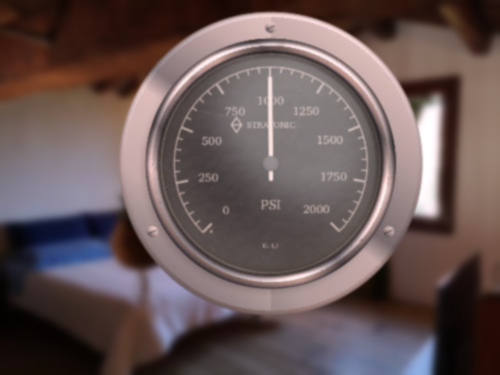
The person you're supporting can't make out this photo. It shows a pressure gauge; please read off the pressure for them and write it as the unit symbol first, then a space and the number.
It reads psi 1000
